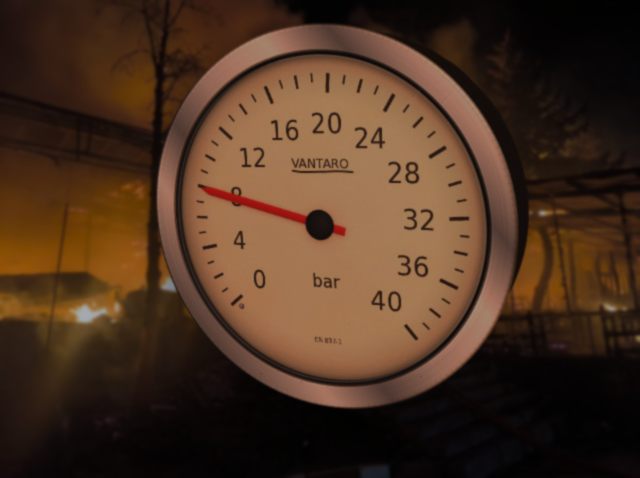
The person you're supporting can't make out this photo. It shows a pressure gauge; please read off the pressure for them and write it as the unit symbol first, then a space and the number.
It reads bar 8
